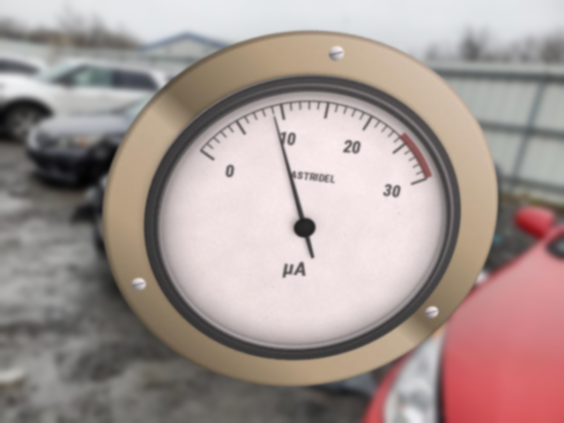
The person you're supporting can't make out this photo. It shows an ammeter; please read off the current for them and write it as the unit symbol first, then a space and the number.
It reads µA 9
